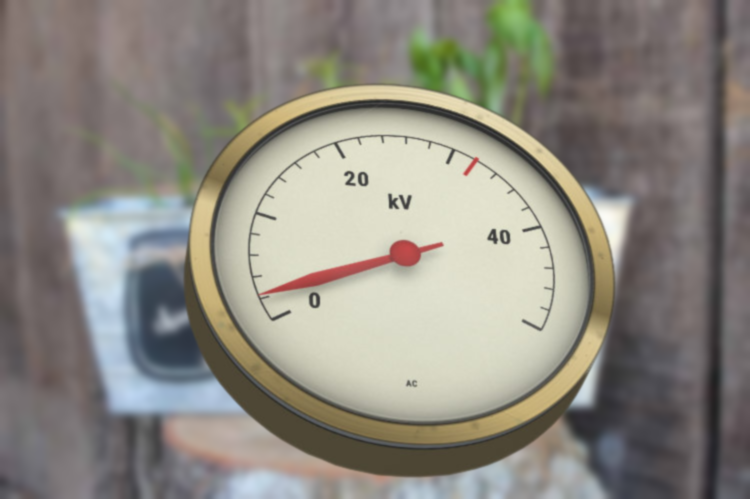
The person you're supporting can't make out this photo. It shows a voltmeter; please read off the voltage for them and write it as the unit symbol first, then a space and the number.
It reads kV 2
